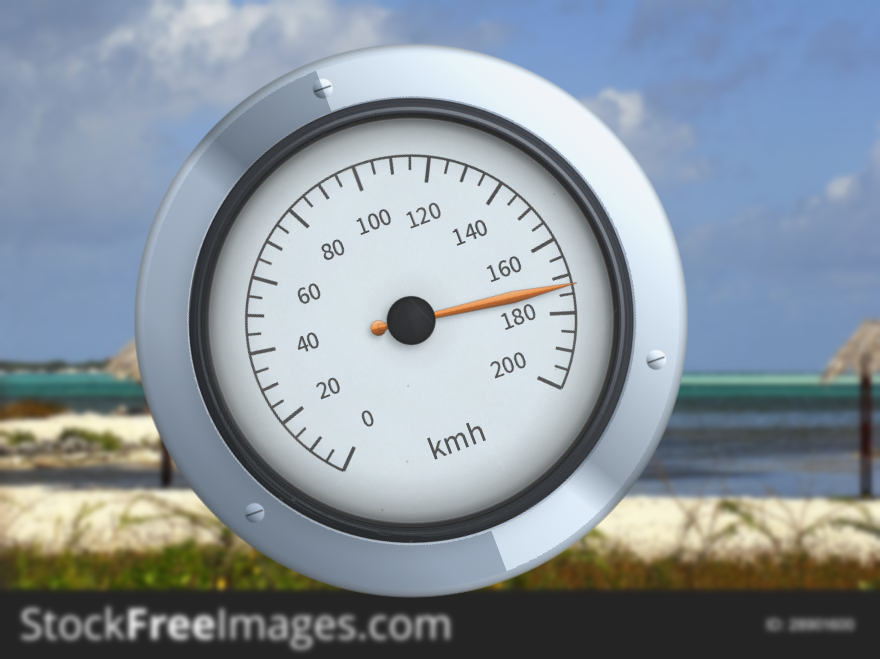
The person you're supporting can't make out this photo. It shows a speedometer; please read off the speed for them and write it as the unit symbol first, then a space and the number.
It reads km/h 172.5
